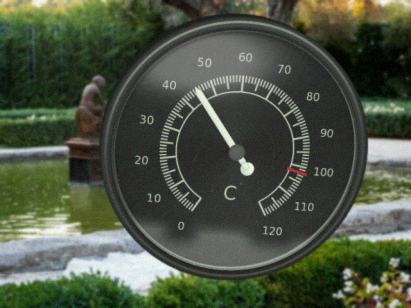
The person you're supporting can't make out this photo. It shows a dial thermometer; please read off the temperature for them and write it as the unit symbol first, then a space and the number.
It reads °C 45
